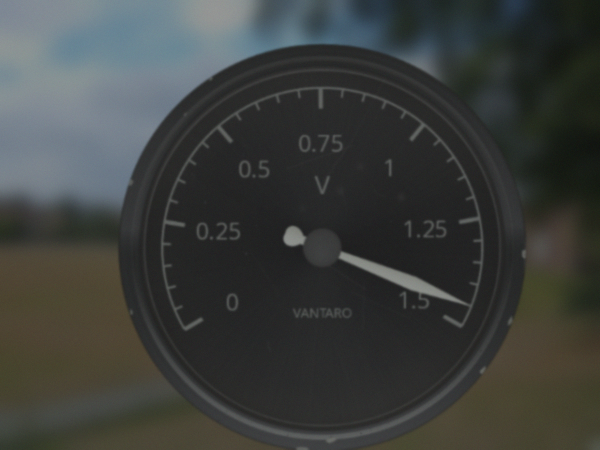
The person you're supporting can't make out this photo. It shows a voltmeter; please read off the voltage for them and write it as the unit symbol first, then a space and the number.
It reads V 1.45
